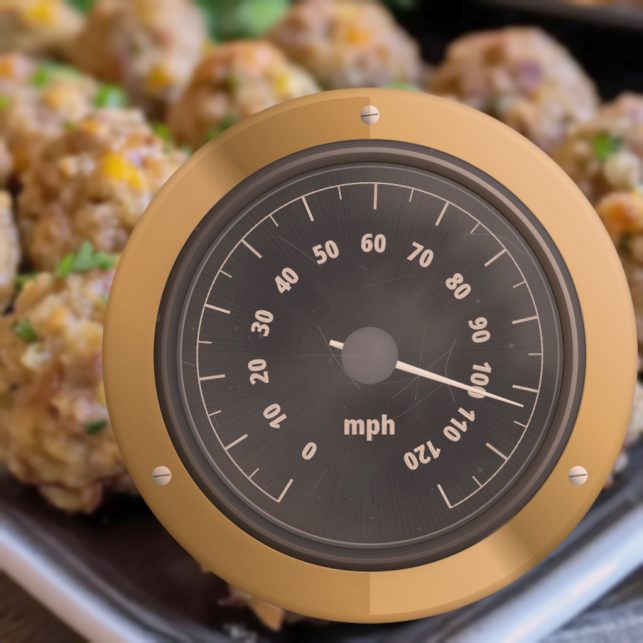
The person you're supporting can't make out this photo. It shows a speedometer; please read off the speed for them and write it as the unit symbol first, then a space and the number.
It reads mph 102.5
